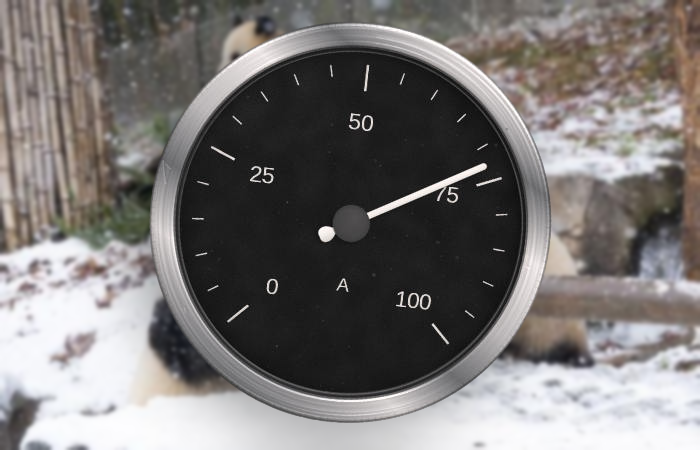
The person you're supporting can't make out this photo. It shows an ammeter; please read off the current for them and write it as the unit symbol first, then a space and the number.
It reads A 72.5
